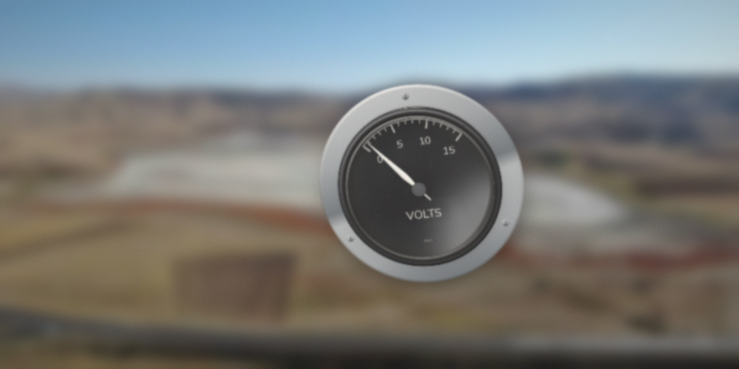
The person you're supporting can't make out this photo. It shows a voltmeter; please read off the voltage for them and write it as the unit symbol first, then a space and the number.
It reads V 1
